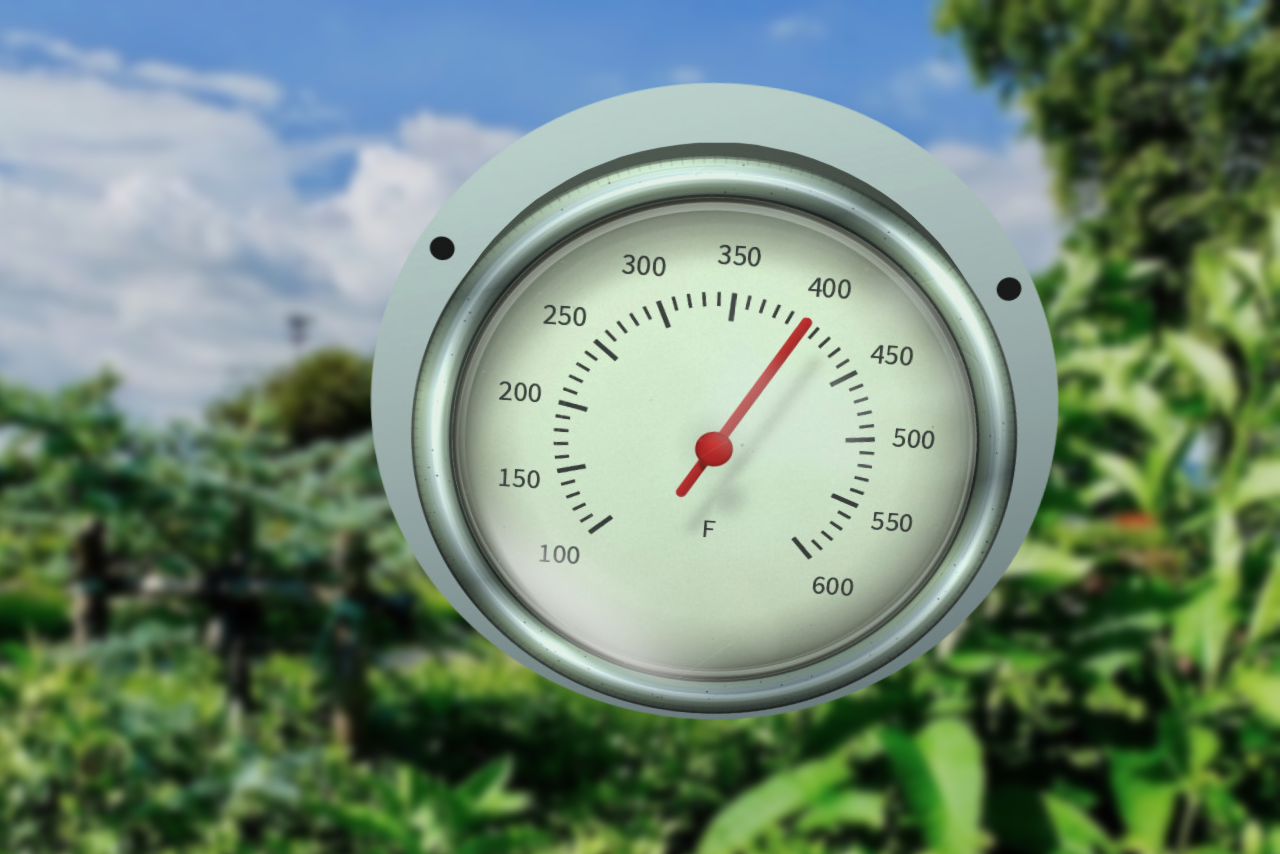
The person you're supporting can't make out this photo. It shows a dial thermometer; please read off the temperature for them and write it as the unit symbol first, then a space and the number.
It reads °F 400
